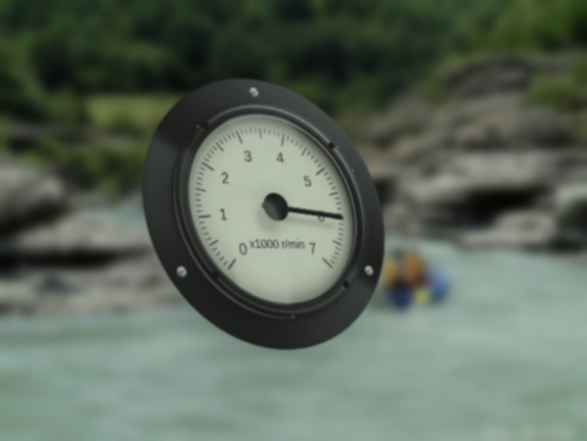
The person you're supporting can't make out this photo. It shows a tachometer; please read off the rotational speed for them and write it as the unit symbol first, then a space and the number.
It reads rpm 6000
